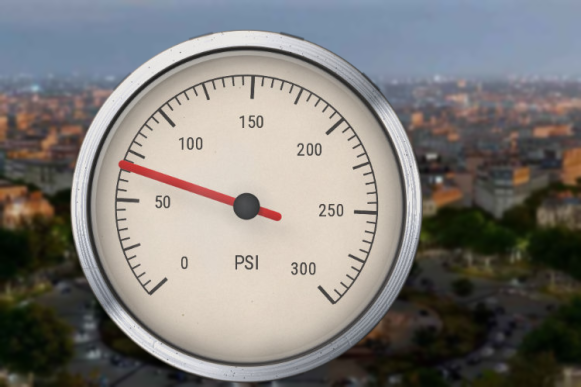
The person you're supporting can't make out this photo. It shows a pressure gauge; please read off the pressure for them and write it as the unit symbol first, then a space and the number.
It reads psi 67.5
